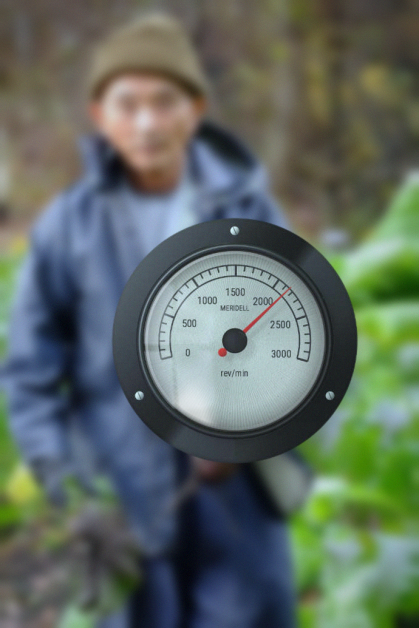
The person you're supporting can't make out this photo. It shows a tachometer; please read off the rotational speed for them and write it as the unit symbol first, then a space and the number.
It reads rpm 2150
